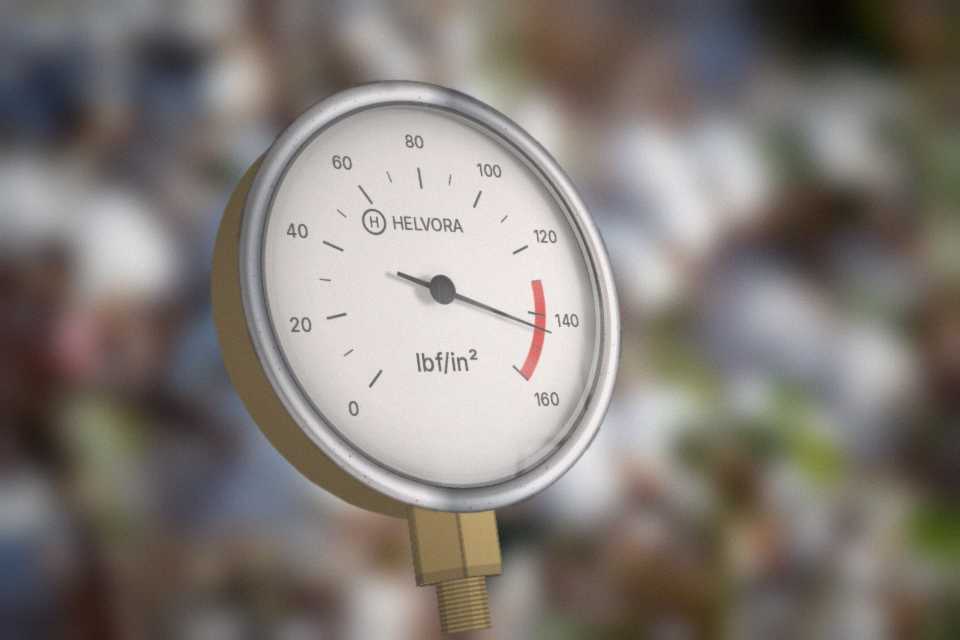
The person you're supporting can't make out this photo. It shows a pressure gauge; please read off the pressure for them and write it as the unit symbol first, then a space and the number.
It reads psi 145
